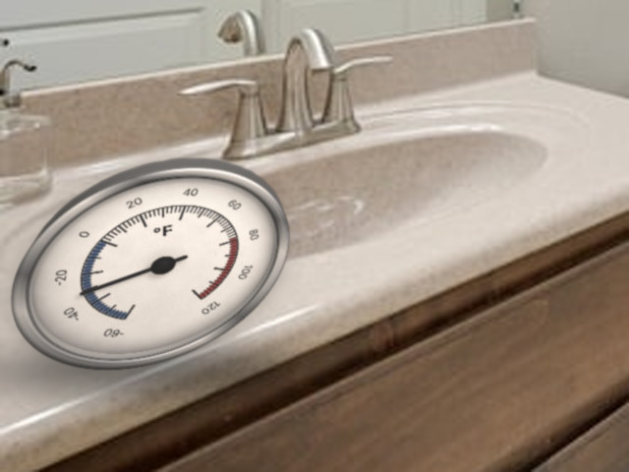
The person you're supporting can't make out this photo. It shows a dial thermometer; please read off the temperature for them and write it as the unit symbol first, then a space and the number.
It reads °F -30
